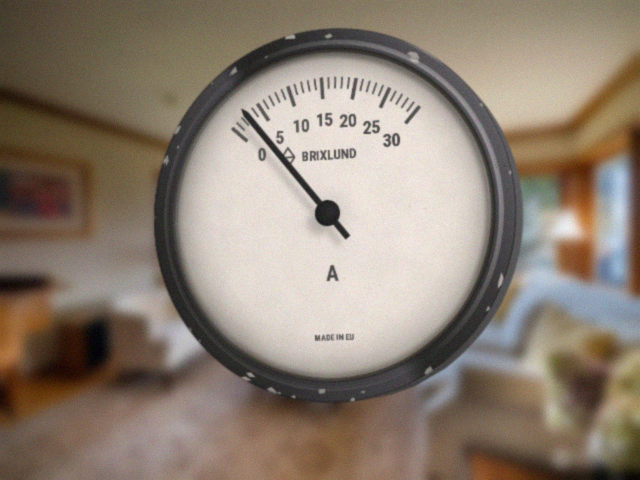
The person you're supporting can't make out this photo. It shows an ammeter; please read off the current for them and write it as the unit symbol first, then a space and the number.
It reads A 3
